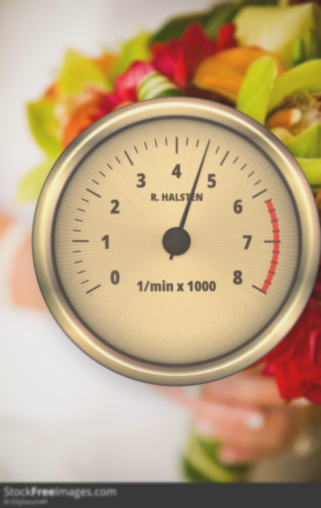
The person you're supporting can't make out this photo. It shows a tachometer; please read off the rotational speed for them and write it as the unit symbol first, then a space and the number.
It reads rpm 4600
